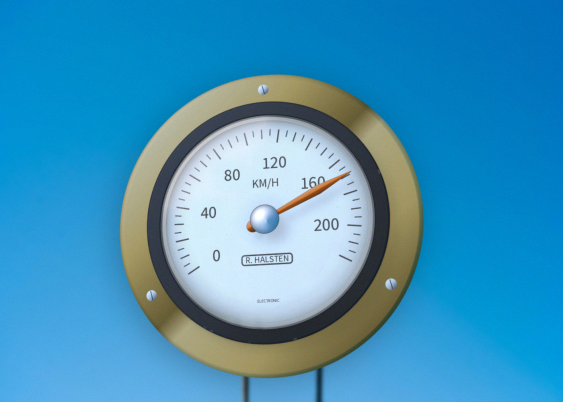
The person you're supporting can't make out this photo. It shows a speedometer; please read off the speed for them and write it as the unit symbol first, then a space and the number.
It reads km/h 170
